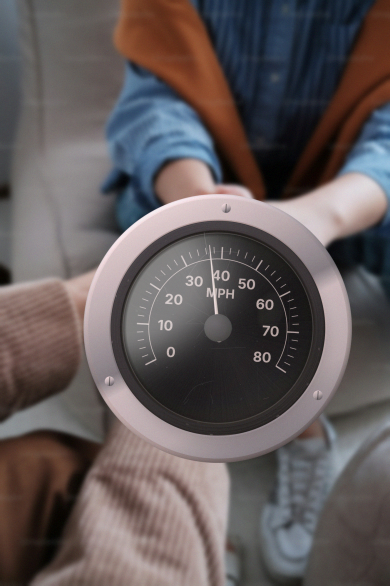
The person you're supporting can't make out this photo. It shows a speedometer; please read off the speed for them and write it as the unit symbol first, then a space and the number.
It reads mph 37
